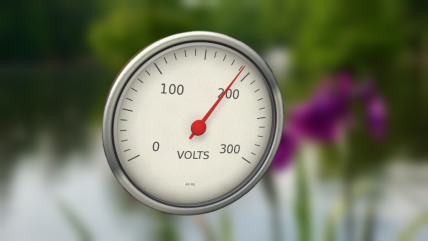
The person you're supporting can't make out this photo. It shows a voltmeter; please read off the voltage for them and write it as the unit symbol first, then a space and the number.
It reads V 190
